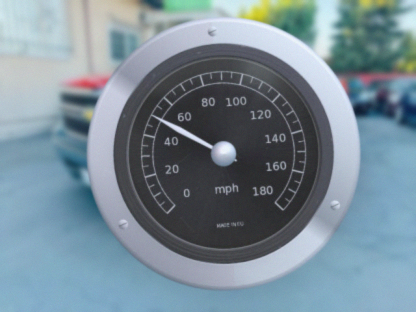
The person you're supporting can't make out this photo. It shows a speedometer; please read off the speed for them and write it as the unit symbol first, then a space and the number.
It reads mph 50
